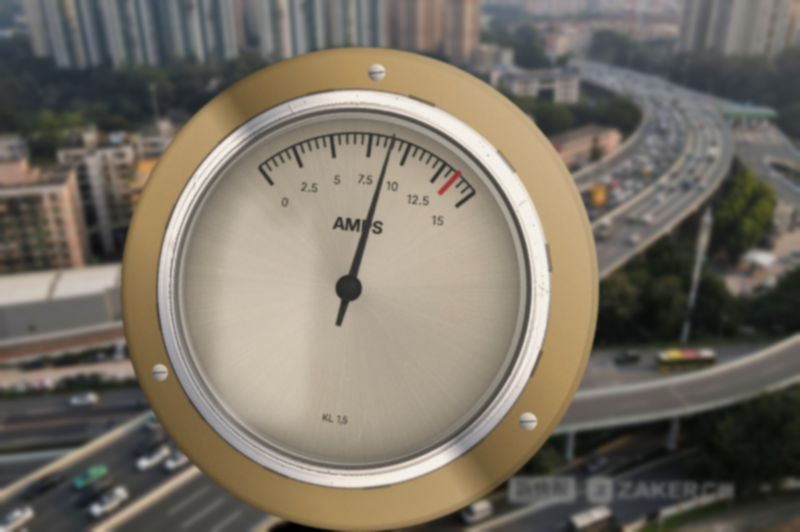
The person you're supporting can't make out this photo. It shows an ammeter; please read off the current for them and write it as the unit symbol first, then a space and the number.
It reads A 9
